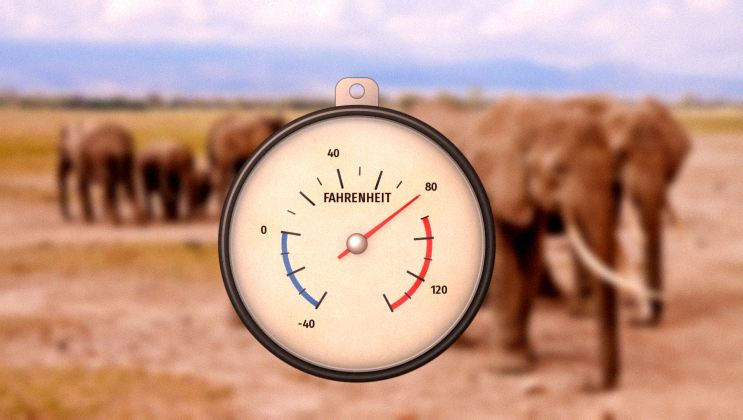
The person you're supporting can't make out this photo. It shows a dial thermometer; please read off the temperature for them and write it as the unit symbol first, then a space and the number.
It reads °F 80
